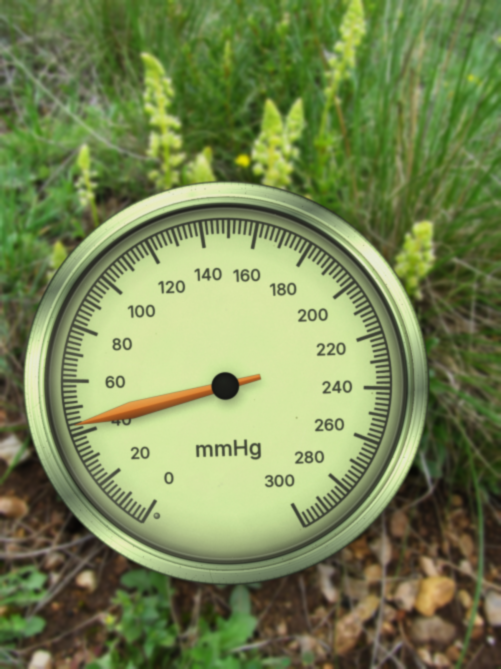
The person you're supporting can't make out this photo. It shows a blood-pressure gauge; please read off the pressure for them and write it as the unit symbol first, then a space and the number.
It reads mmHg 44
